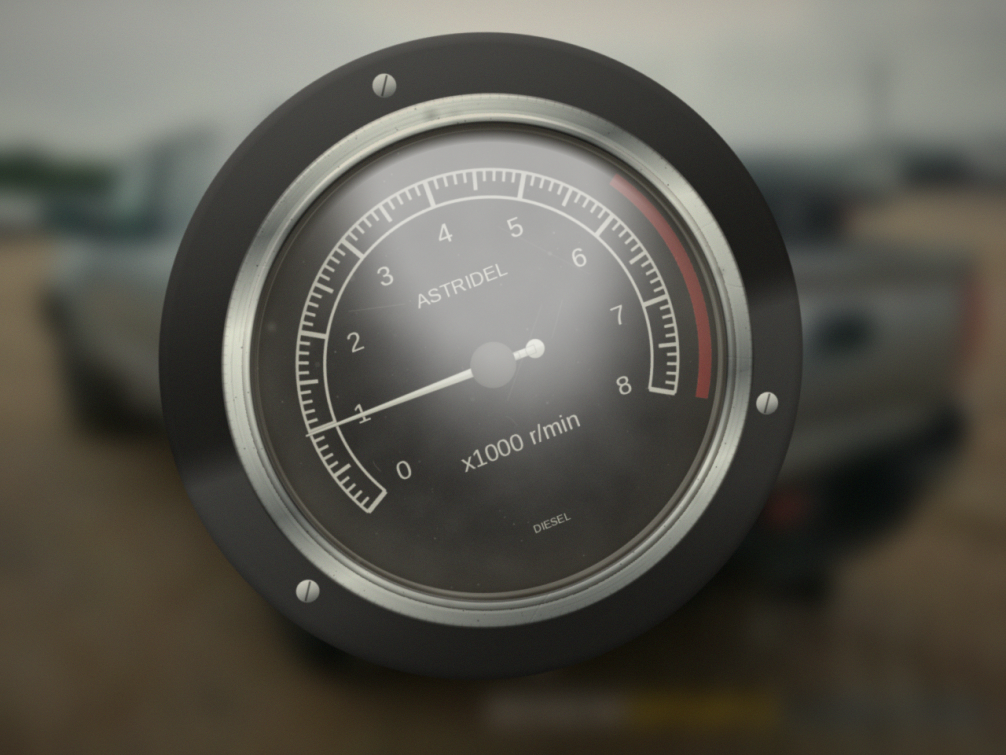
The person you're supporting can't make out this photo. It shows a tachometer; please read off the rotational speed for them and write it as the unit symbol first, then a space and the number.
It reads rpm 1000
